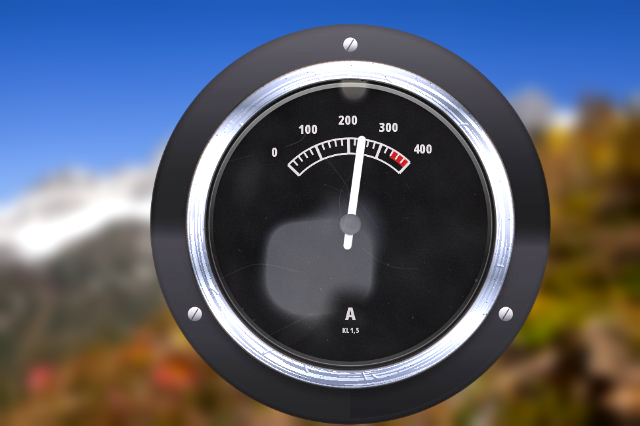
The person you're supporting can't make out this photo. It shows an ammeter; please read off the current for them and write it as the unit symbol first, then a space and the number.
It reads A 240
